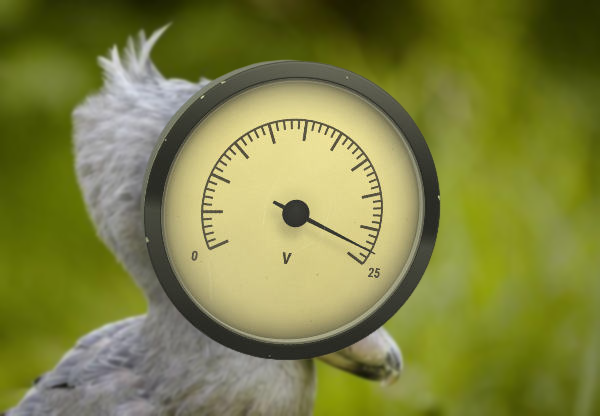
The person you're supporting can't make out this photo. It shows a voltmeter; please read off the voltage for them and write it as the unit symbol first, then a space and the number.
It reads V 24
